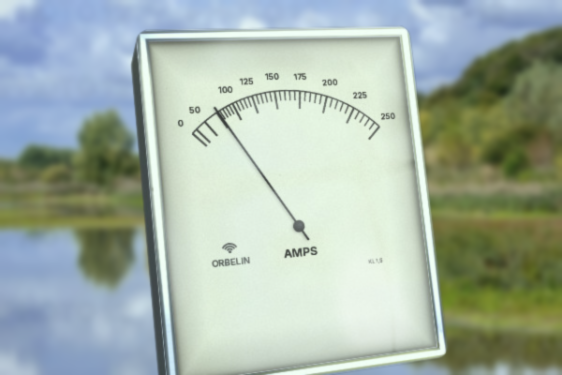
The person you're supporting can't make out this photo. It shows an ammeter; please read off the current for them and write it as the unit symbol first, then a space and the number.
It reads A 75
